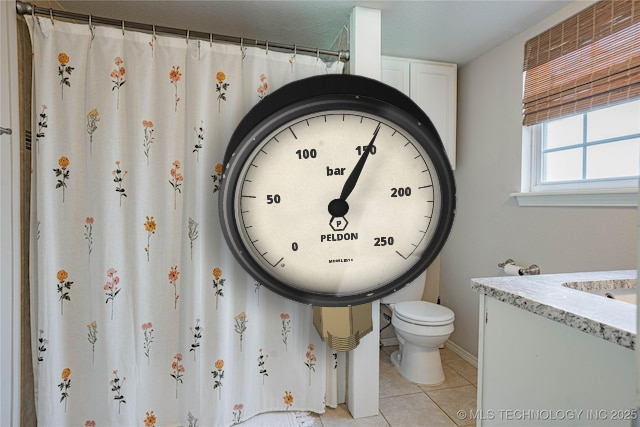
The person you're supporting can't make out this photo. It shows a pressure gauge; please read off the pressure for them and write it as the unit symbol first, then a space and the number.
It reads bar 150
